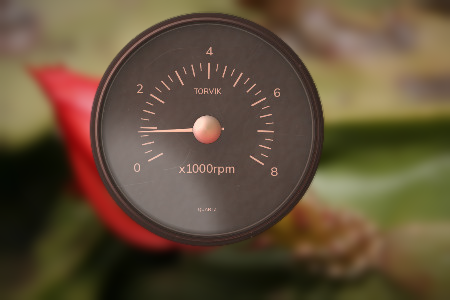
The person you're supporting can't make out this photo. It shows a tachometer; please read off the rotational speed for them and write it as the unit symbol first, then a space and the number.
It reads rpm 875
